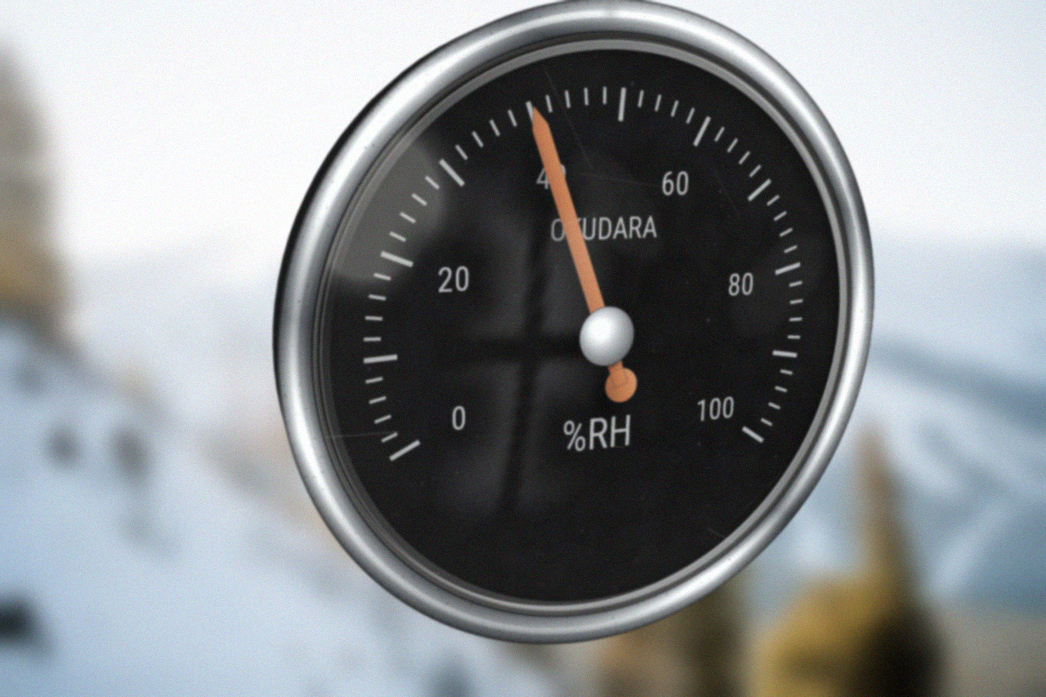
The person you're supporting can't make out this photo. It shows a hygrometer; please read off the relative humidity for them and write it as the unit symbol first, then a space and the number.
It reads % 40
